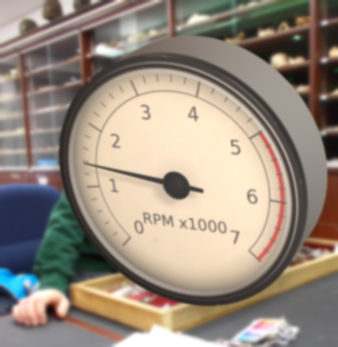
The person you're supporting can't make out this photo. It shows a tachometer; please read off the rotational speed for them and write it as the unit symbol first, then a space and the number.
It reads rpm 1400
